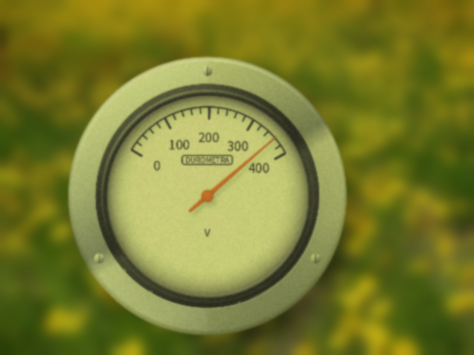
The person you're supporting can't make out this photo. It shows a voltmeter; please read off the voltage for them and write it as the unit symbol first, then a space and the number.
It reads V 360
